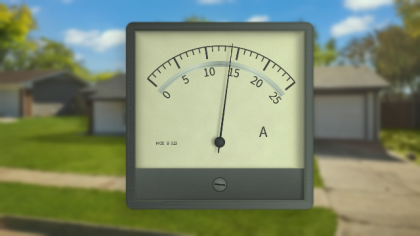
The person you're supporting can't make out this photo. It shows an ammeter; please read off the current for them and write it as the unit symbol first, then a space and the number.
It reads A 14
